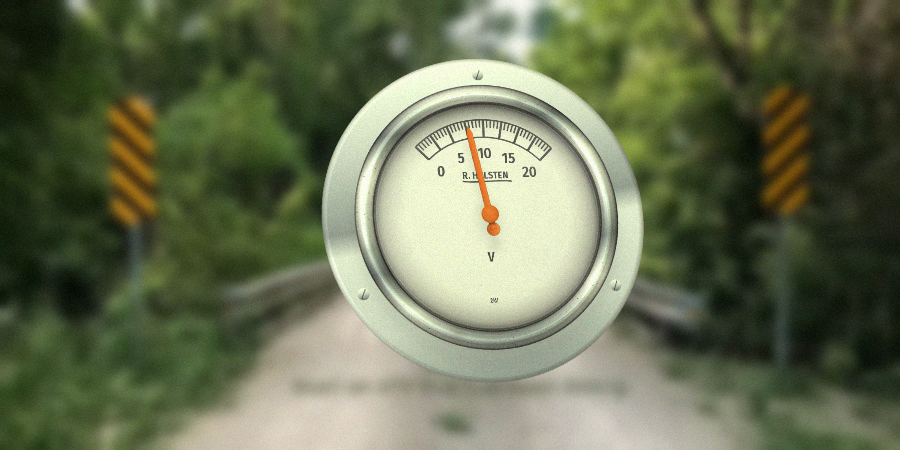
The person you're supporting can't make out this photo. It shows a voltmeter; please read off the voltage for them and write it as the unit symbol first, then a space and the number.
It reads V 7.5
